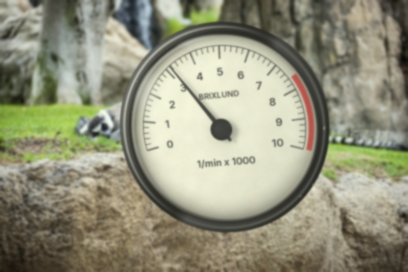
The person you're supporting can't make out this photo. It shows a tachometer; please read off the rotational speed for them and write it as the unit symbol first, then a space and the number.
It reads rpm 3200
